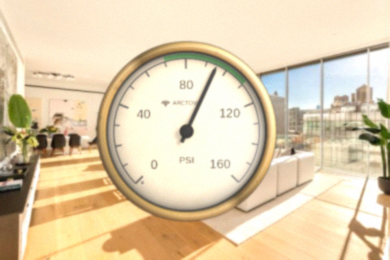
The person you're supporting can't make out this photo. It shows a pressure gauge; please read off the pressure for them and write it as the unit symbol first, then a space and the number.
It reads psi 95
